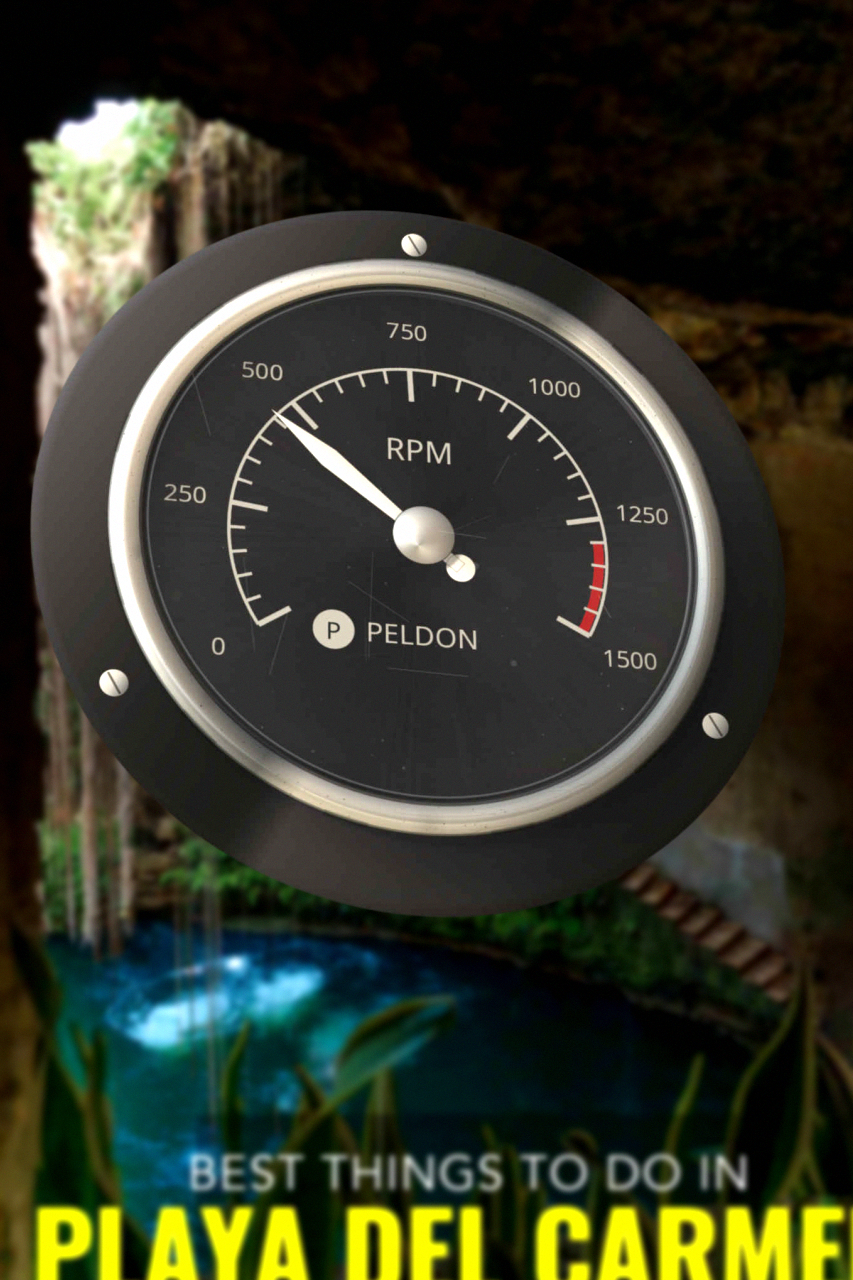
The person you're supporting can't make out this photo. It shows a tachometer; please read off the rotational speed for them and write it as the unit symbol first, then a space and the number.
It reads rpm 450
